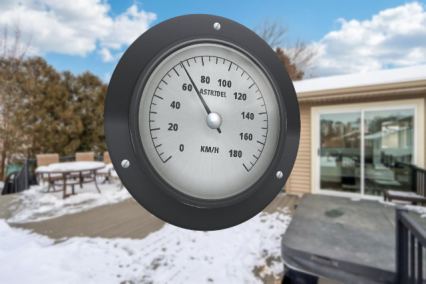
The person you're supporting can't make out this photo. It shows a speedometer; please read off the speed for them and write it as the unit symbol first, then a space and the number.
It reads km/h 65
